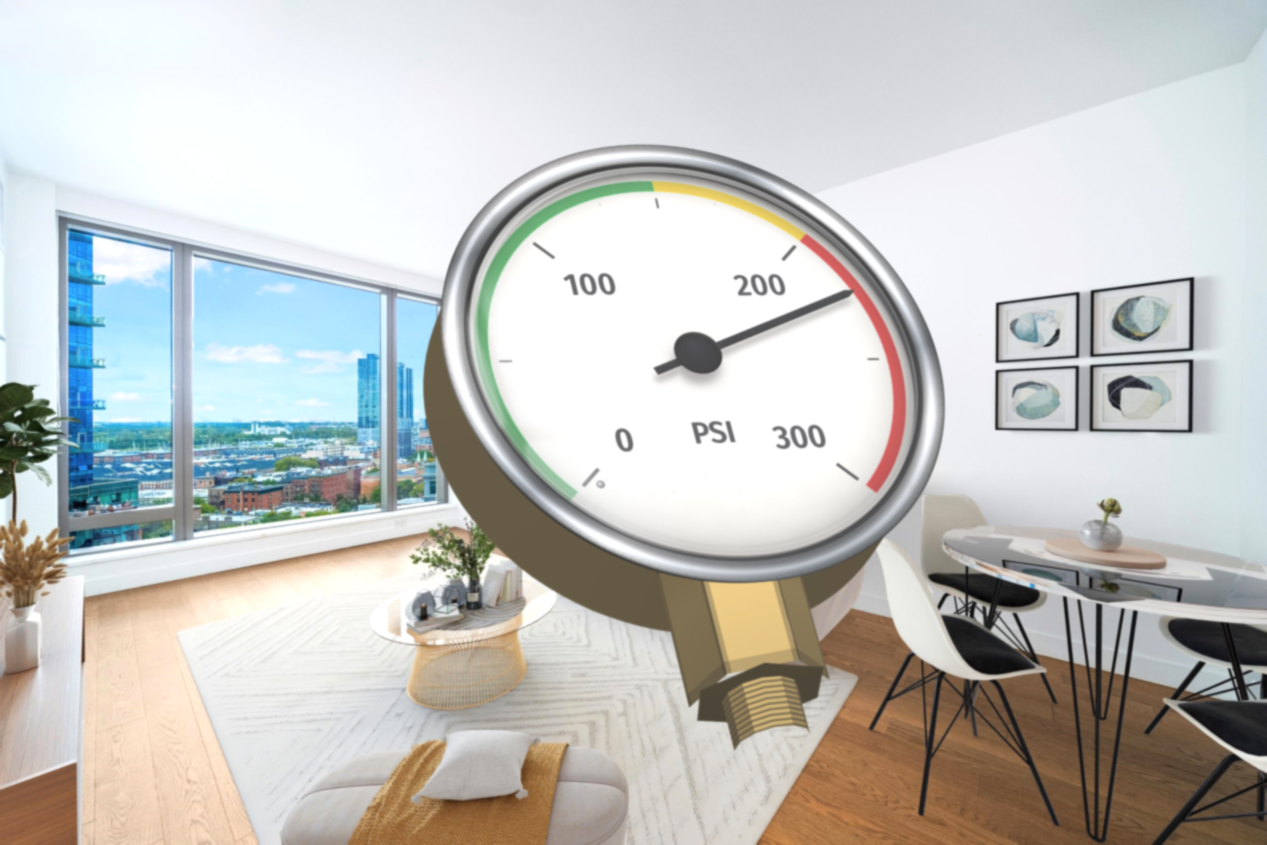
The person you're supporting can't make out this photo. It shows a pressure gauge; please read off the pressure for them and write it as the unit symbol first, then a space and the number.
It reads psi 225
